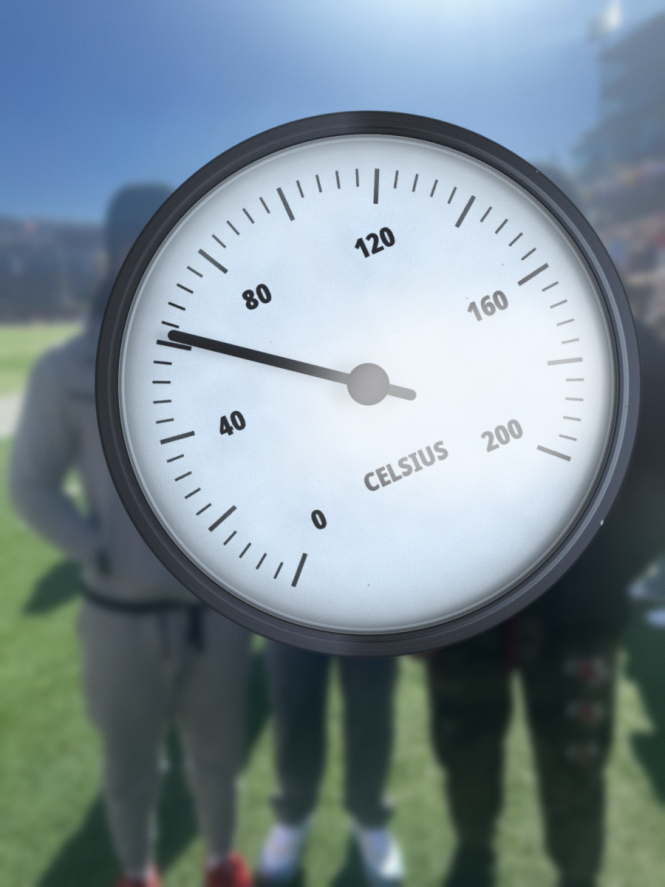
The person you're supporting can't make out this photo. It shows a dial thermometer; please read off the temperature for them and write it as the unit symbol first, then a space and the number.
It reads °C 62
